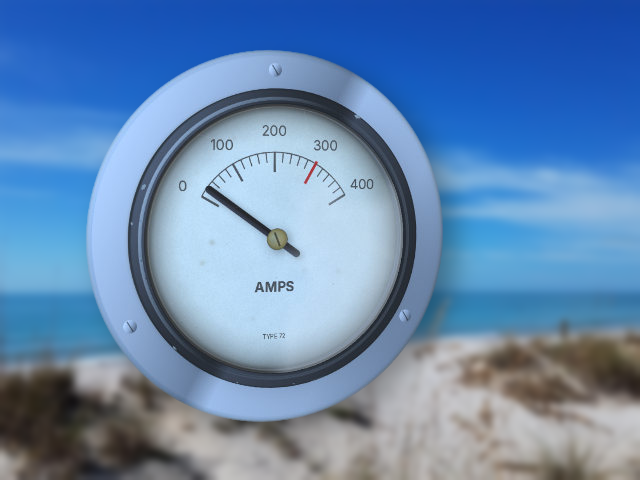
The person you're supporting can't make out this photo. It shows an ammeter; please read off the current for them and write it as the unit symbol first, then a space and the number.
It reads A 20
